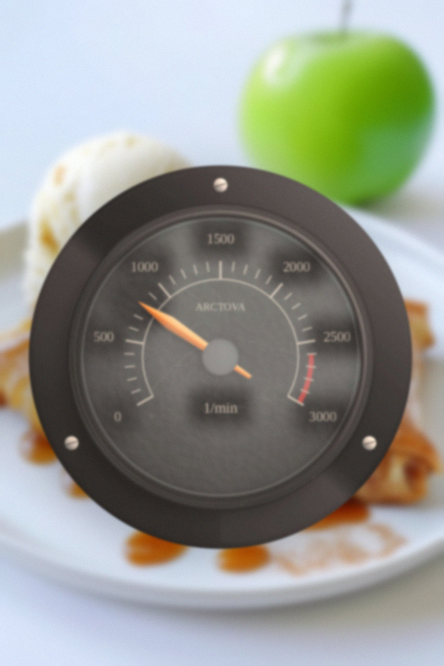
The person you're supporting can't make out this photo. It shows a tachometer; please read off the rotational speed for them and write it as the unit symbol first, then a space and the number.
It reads rpm 800
